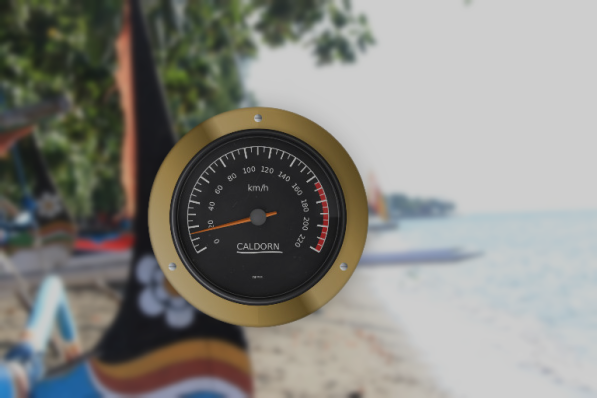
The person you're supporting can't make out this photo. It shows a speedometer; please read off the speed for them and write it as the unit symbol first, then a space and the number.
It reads km/h 15
